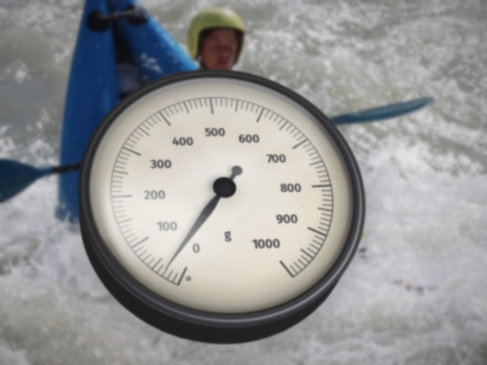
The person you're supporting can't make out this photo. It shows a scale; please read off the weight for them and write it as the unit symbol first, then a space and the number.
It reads g 30
